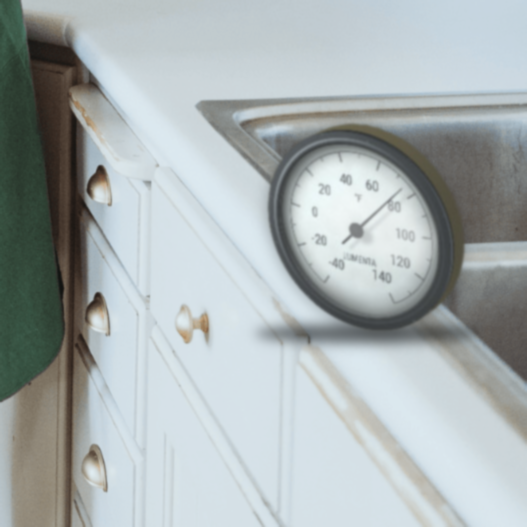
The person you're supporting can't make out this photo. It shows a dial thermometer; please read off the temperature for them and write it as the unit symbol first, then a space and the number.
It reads °F 75
